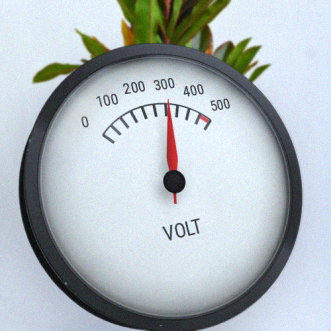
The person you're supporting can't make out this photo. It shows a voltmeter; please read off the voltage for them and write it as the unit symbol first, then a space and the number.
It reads V 300
